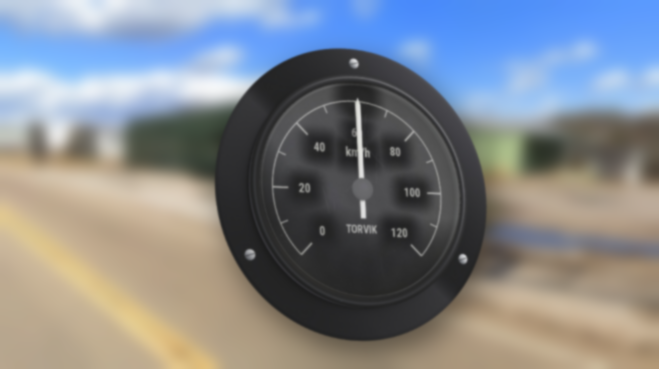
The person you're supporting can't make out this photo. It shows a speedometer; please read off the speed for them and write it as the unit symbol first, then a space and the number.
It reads km/h 60
